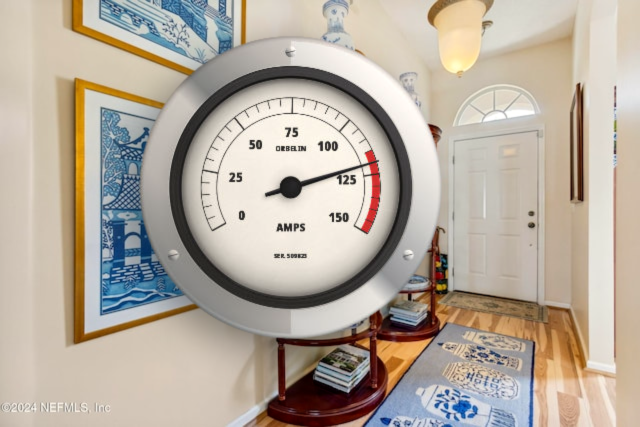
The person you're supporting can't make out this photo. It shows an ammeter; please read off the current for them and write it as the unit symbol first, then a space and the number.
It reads A 120
